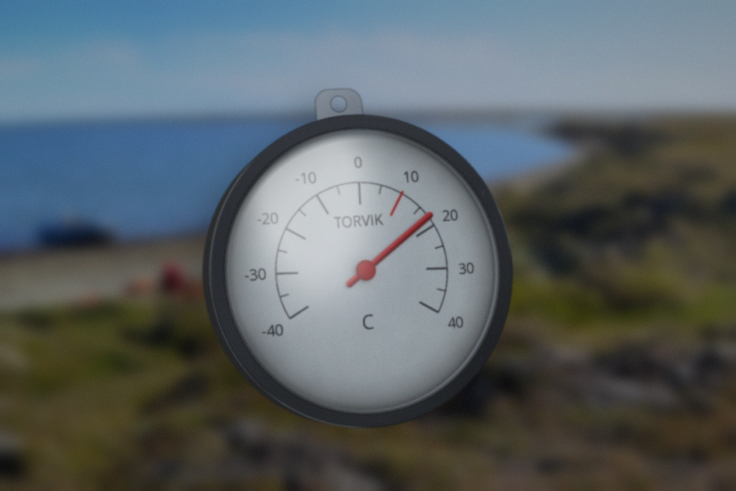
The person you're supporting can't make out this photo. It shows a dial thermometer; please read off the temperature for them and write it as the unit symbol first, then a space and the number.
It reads °C 17.5
